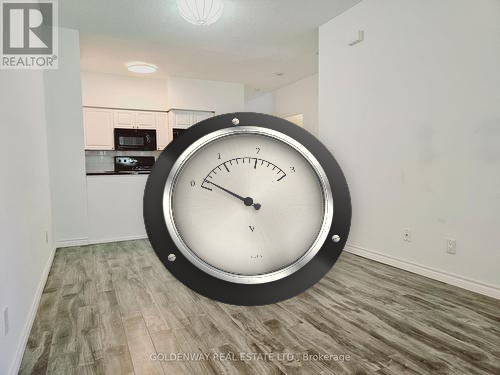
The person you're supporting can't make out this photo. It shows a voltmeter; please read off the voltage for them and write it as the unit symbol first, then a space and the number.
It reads V 0.2
